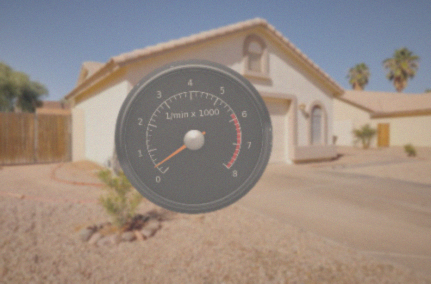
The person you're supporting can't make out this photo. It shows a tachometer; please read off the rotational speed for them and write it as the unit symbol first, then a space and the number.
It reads rpm 400
